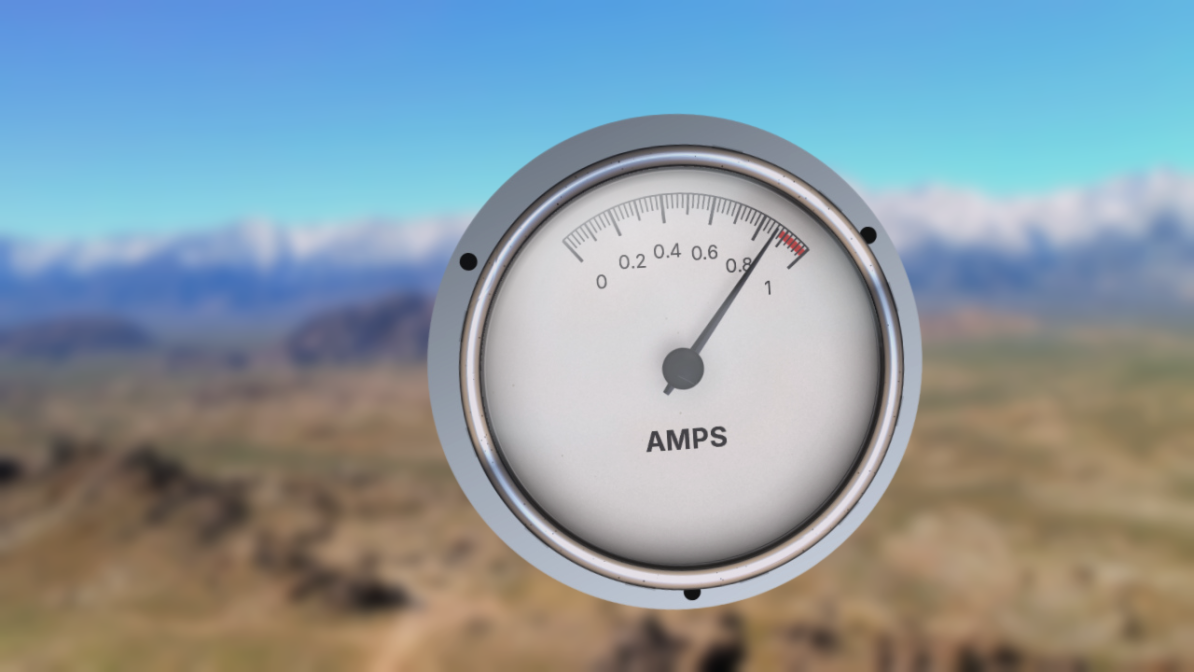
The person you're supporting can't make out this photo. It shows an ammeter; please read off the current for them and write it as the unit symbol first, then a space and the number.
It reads A 0.86
